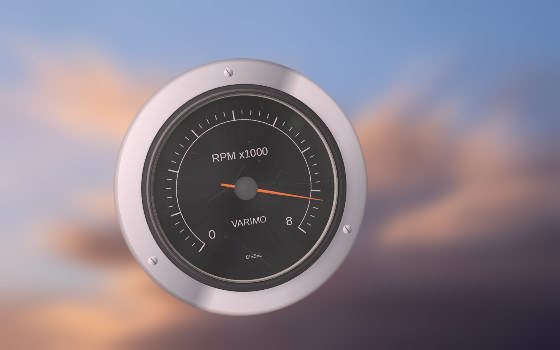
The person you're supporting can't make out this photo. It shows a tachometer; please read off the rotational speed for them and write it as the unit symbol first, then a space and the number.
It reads rpm 7200
